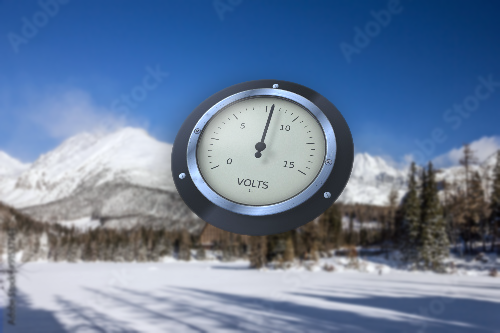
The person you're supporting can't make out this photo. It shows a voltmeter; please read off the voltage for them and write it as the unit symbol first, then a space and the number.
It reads V 8
